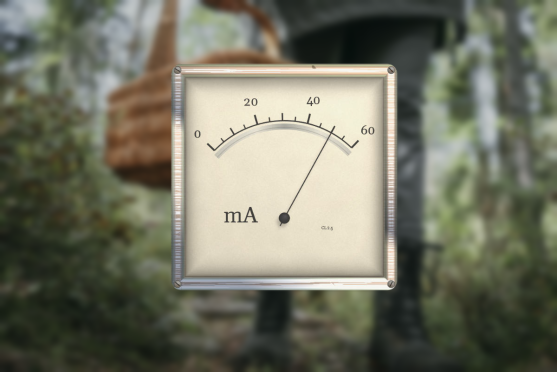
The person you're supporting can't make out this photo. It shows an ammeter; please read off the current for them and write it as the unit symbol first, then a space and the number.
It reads mA 50
